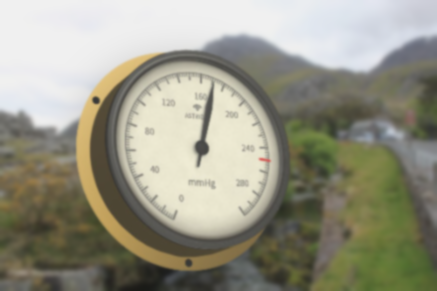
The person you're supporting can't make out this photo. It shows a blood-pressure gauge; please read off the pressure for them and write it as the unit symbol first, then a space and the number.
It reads mmHg 170
